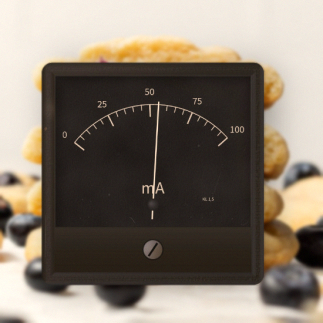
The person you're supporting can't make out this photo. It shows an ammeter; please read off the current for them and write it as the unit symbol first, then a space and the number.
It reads mA 55
